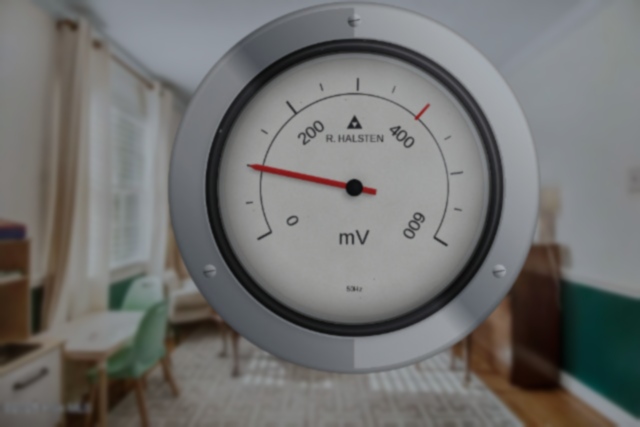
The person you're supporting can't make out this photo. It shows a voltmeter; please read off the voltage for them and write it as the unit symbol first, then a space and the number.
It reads mV 100
